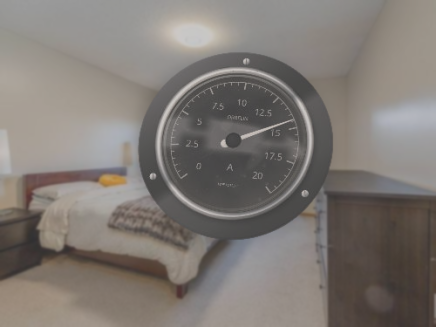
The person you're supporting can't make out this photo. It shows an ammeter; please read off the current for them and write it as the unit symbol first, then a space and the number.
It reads A 14.5
